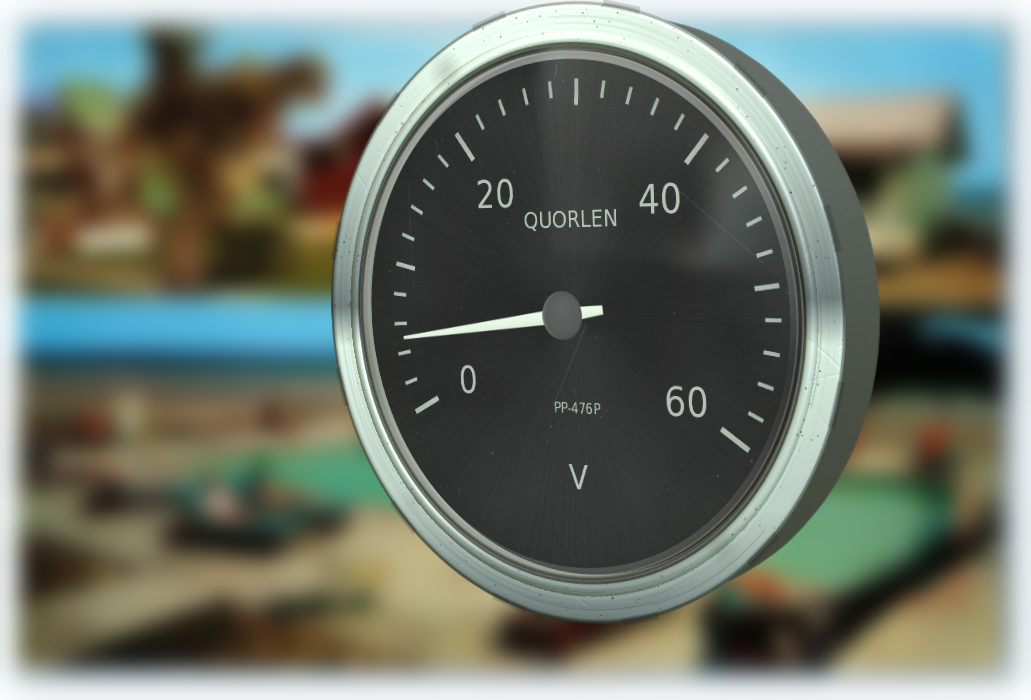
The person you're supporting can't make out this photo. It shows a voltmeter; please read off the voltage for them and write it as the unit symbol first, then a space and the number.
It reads V 5
